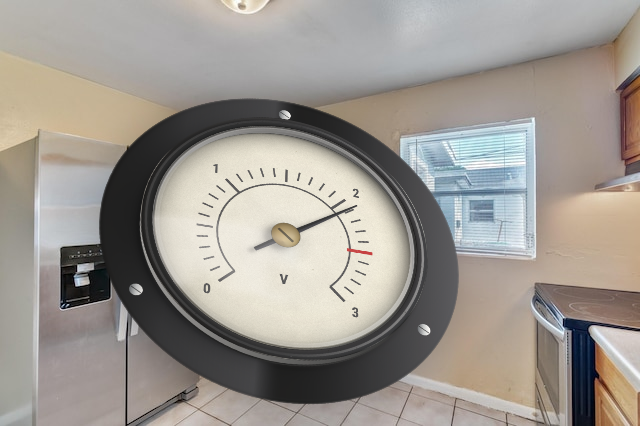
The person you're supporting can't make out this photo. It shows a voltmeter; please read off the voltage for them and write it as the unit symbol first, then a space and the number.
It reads V 2.1
